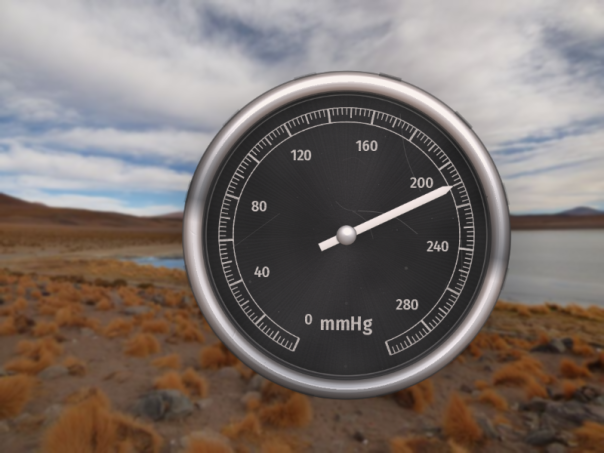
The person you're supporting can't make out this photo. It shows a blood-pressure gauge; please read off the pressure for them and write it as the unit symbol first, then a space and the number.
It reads mmHg 210
